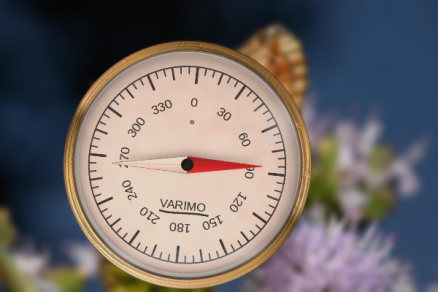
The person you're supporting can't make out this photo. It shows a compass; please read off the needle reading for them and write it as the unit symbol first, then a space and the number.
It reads ° 85
